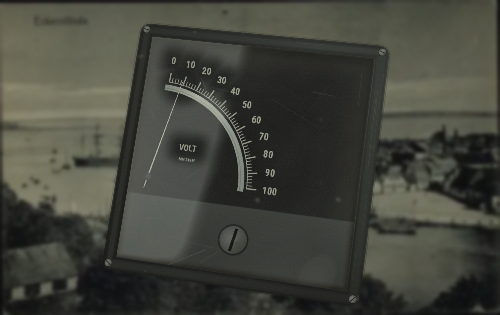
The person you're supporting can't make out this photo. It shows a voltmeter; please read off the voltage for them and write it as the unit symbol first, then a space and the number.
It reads V 10
